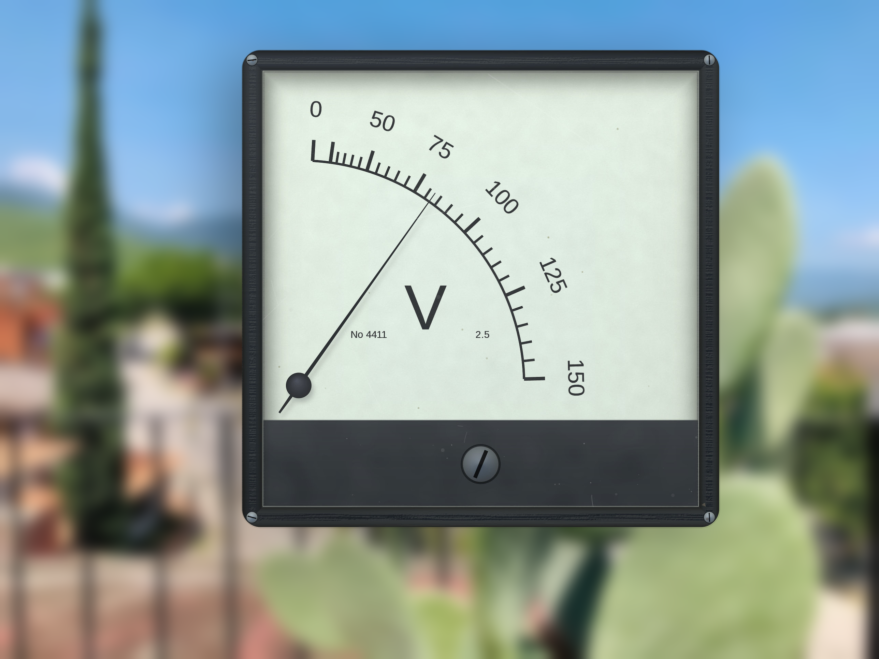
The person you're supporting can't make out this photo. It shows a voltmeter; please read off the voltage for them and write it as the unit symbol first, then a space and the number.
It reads V 82.5
